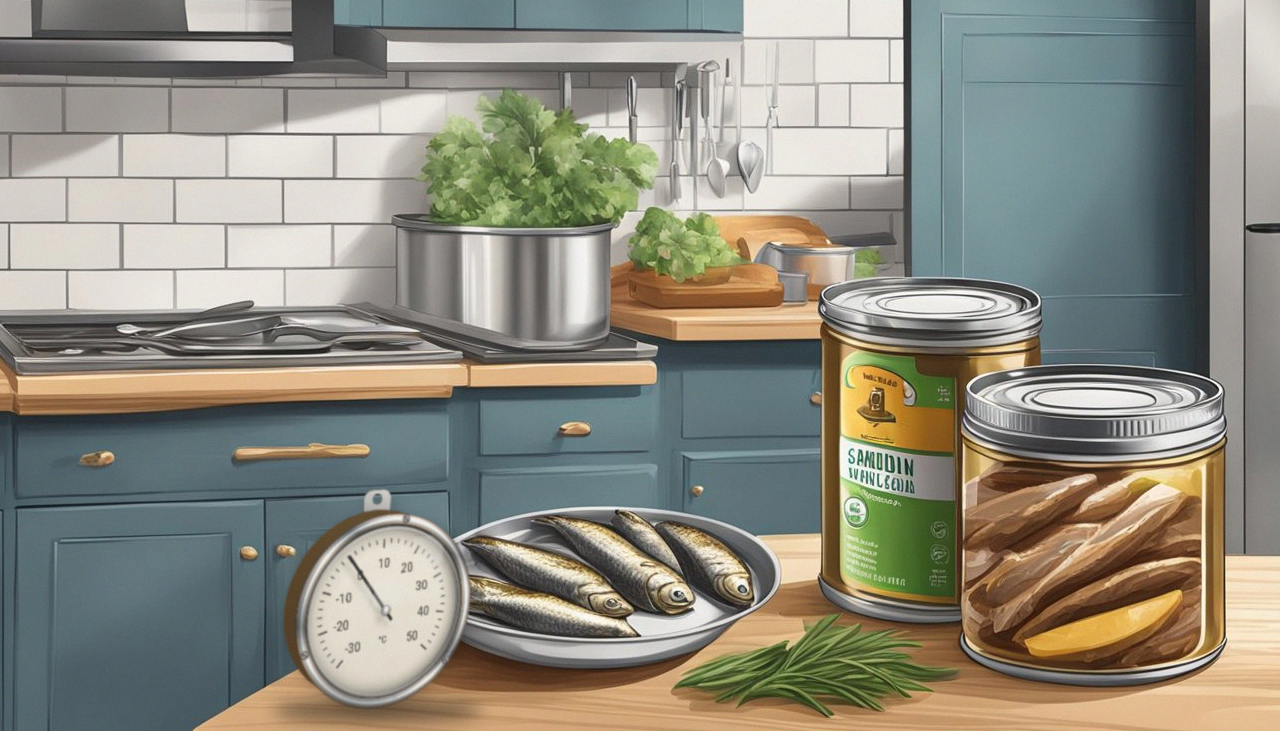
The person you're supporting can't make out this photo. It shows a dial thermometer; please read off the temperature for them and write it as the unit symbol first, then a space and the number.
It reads °C 0
